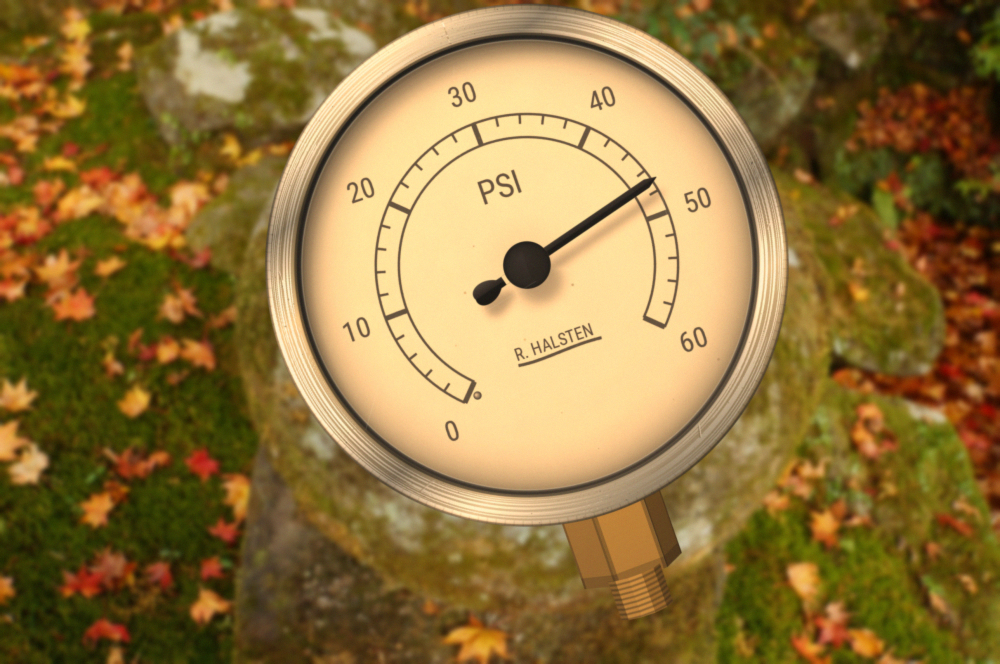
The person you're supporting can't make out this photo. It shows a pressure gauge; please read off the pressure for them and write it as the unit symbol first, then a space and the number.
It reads psi 47
